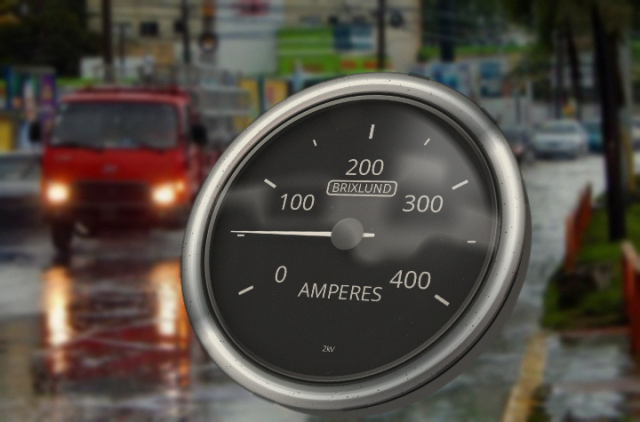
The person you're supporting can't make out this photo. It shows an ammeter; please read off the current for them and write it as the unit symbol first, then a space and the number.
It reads A 50
